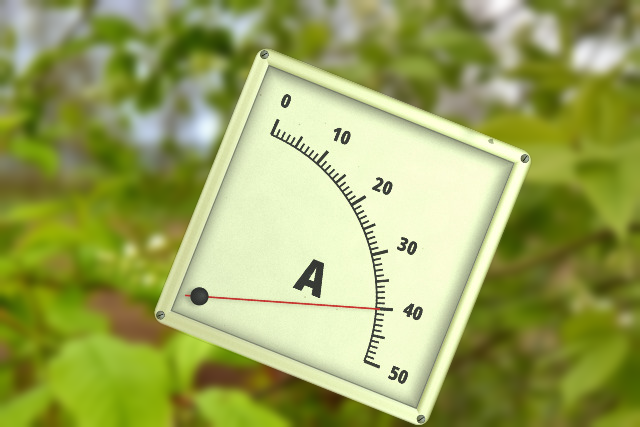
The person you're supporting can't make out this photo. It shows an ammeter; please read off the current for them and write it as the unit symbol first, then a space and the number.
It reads A 40
